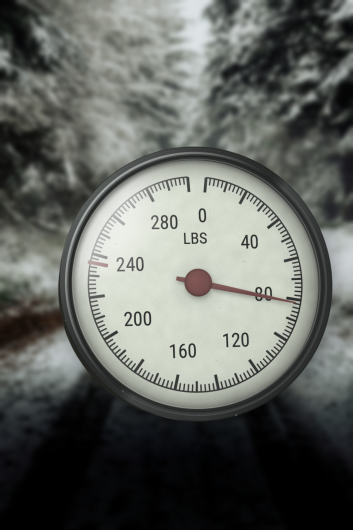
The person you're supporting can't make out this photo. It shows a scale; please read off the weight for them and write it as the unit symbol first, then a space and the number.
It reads lb 82
